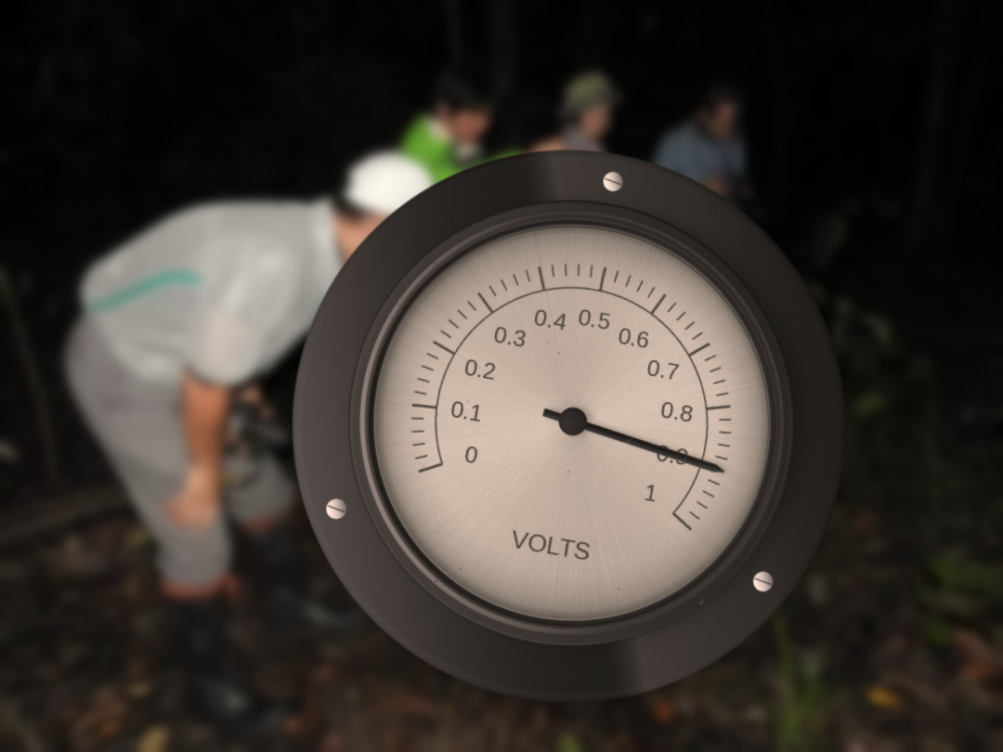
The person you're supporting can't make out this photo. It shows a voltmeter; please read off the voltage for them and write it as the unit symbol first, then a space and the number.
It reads V 0.9
